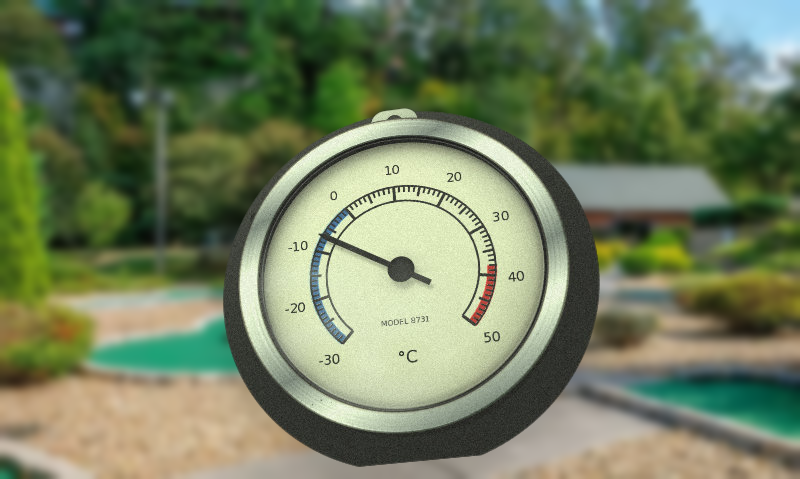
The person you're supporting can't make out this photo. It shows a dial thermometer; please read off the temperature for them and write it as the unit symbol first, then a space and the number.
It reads °C -7
